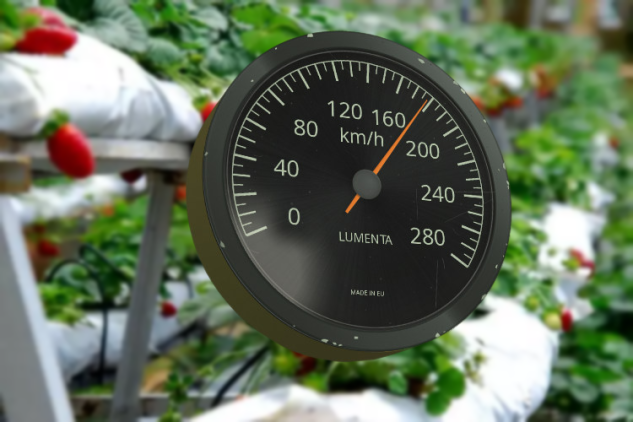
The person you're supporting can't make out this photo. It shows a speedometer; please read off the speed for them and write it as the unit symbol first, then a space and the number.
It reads km/h 177.5
